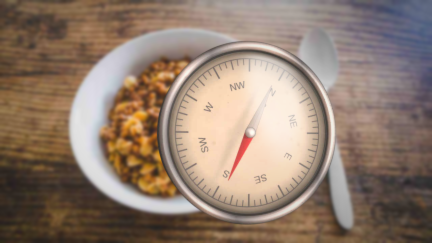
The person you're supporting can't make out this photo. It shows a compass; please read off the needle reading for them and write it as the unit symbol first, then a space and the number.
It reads ° 175
